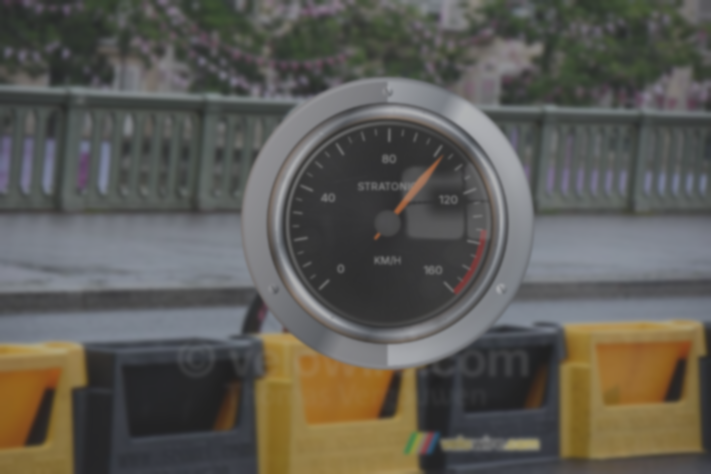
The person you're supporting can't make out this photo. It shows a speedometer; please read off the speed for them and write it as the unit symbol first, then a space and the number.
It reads km/h 102.5
